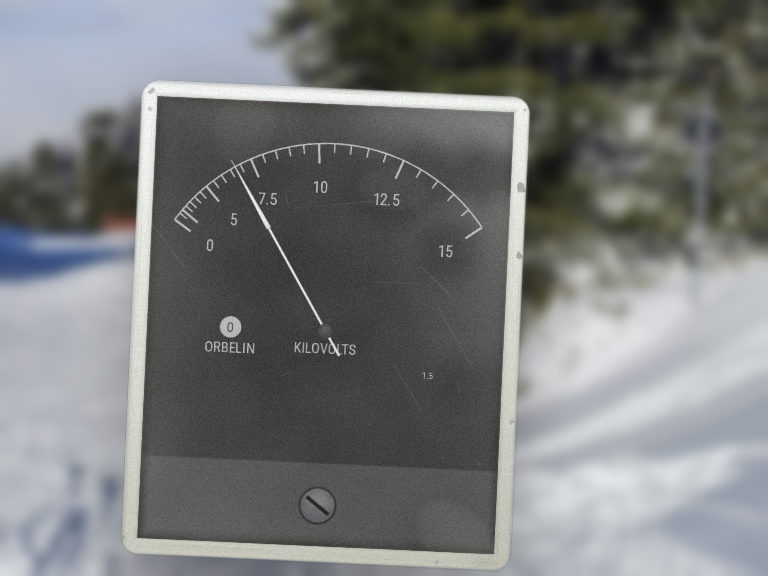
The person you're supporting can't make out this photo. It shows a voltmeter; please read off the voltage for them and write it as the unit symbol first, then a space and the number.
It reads kV 6.75
